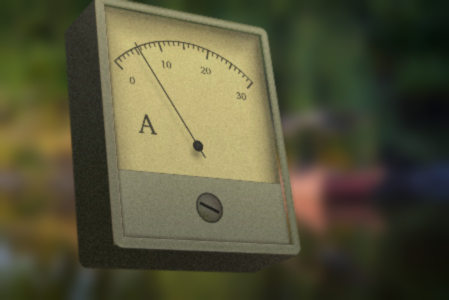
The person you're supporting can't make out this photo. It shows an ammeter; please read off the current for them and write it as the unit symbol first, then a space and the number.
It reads A 5
